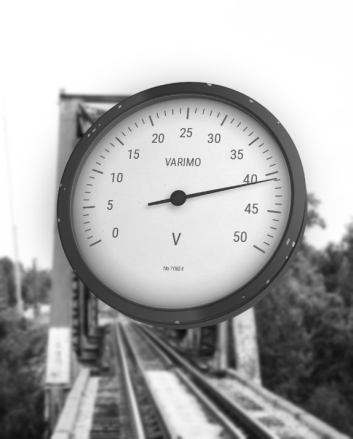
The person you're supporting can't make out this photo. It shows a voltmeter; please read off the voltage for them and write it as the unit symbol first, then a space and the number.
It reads V 41
